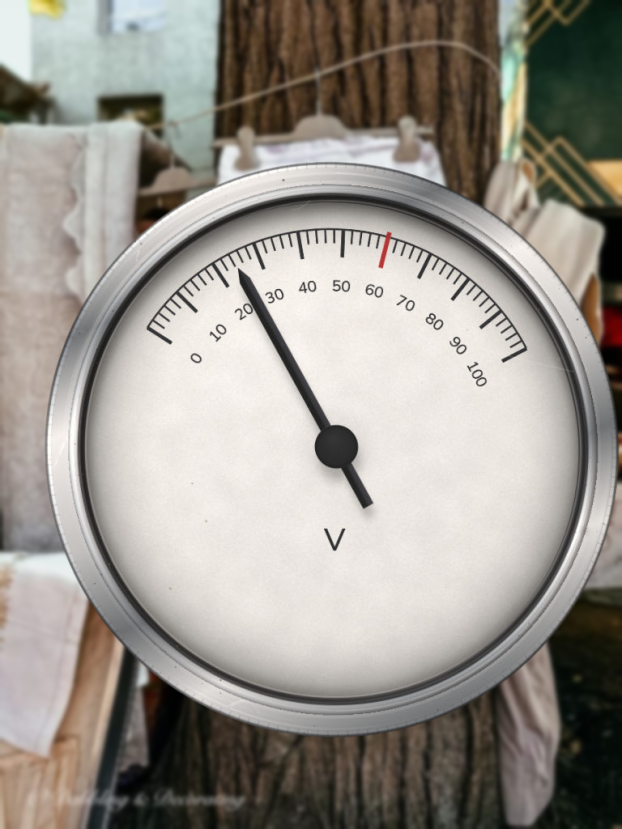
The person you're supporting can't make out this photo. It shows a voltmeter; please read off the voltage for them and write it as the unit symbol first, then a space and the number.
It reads V 24
